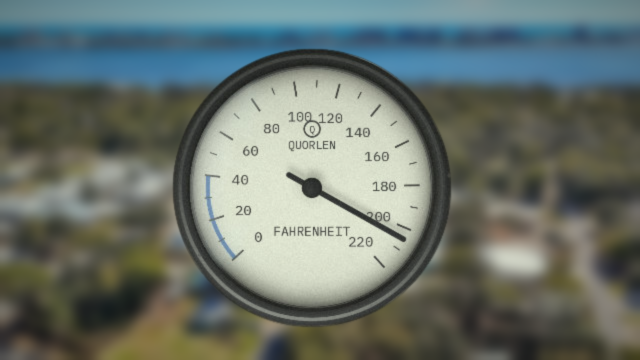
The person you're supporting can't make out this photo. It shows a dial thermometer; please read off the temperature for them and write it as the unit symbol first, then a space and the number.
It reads °F 205
